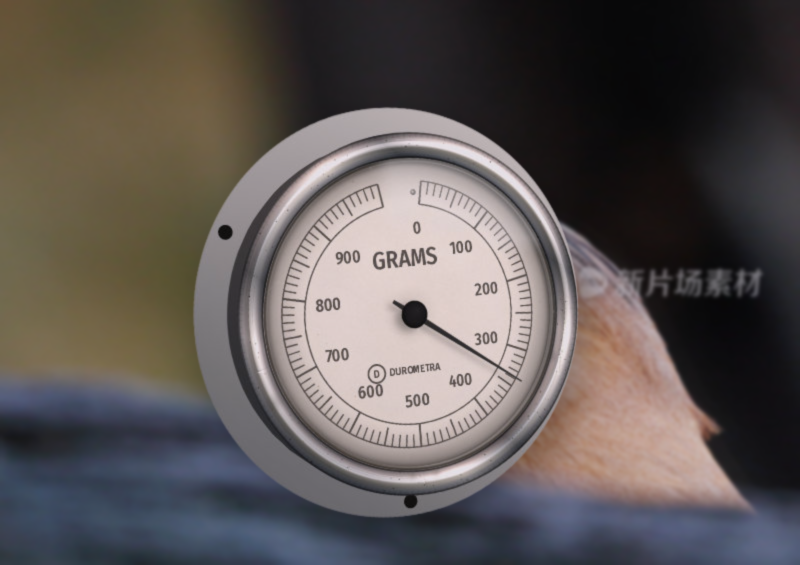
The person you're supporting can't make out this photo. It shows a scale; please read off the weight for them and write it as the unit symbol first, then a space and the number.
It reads g 340
